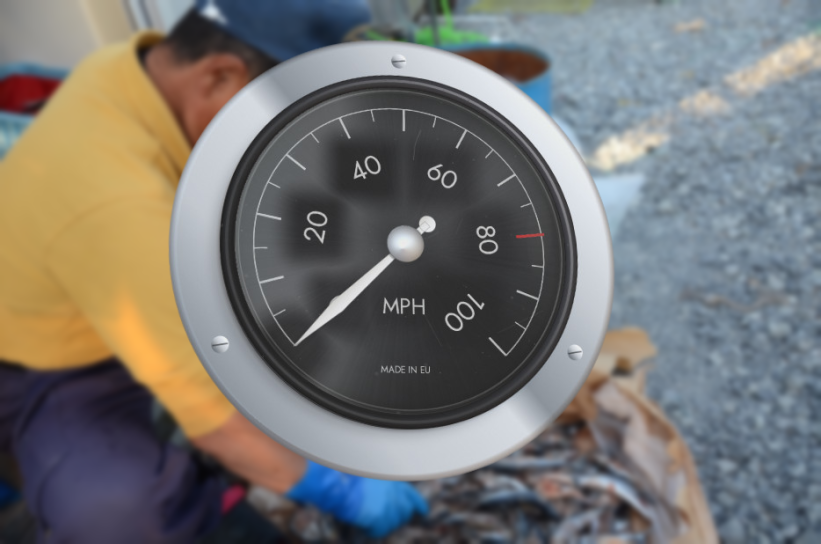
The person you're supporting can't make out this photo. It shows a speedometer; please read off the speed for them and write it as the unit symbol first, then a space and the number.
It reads mph 0
